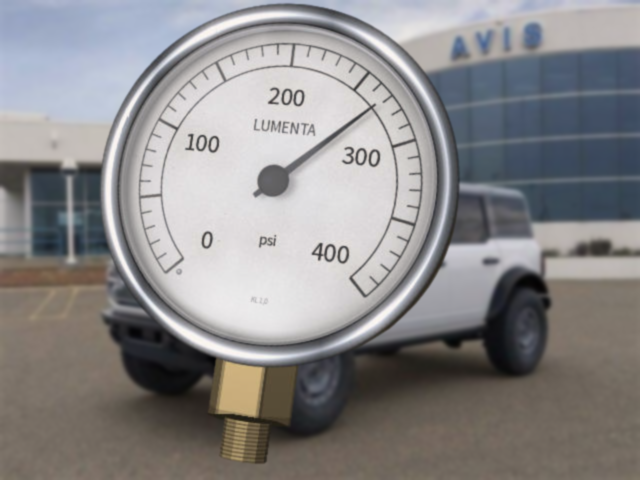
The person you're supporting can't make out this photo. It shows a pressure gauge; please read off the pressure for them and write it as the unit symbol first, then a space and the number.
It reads psi 270
